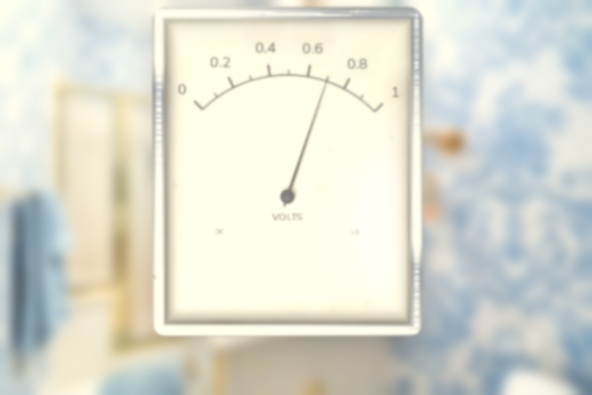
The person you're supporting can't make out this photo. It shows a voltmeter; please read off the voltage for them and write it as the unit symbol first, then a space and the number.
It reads V 0.7
